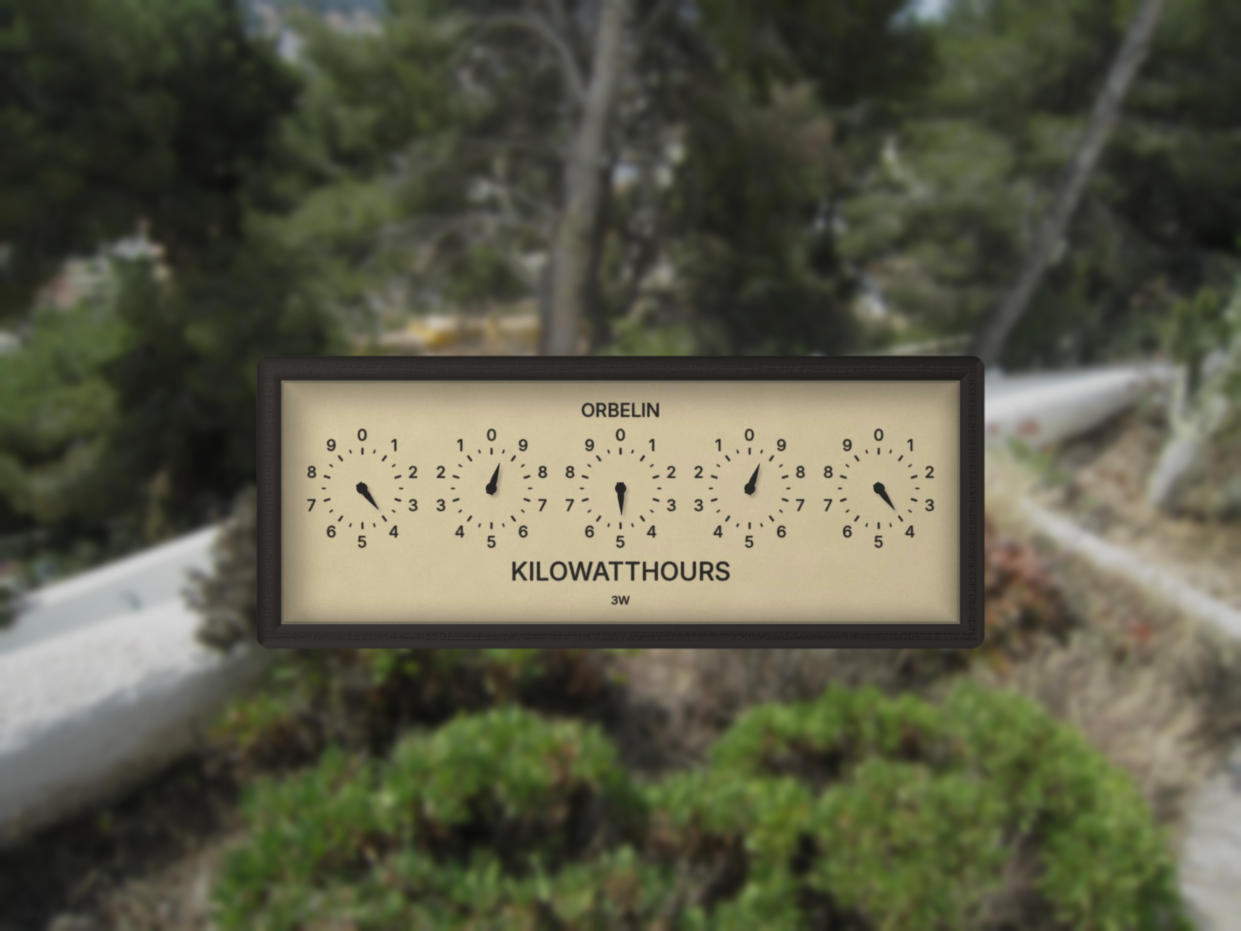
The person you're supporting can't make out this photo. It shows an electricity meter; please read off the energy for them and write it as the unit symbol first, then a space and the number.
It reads kWh 39494
